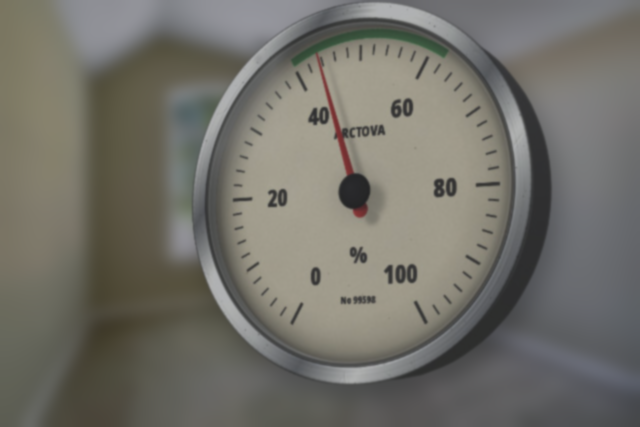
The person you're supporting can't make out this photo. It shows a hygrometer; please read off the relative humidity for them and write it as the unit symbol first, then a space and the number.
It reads % 44
